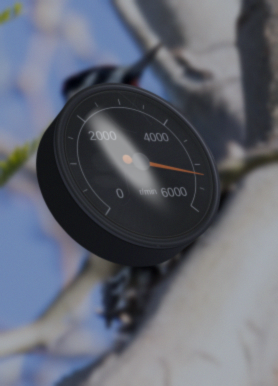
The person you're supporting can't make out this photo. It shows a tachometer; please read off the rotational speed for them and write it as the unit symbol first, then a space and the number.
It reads rpm 5250
